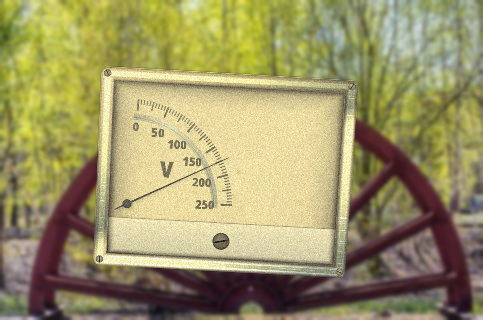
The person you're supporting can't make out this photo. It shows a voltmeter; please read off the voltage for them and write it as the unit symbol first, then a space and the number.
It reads V 175
